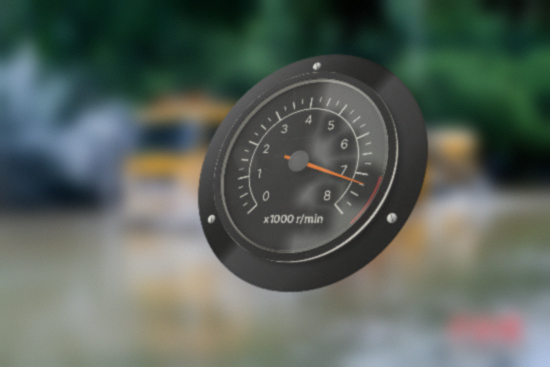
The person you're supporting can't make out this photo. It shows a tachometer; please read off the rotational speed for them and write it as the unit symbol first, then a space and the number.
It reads rpm 7250
